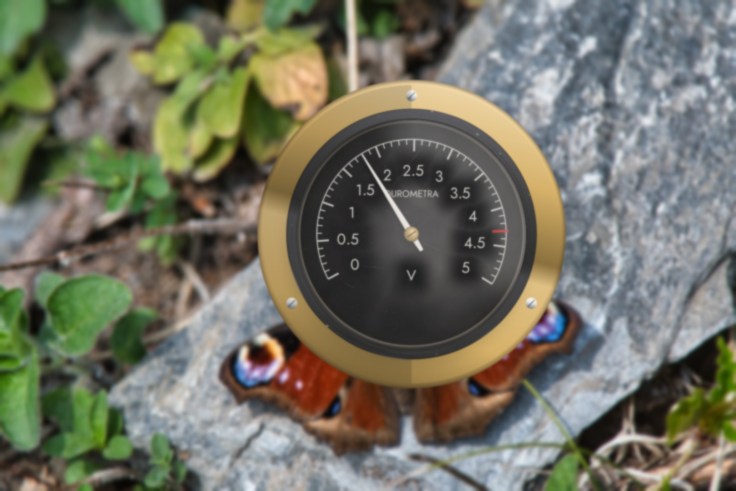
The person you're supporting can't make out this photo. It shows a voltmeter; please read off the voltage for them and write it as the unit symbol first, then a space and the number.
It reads V 1.8
